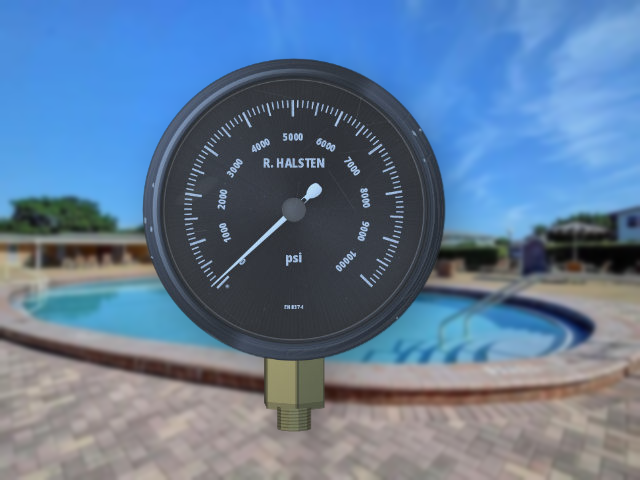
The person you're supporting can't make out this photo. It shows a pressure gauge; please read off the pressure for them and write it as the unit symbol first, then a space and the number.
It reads psi 100
